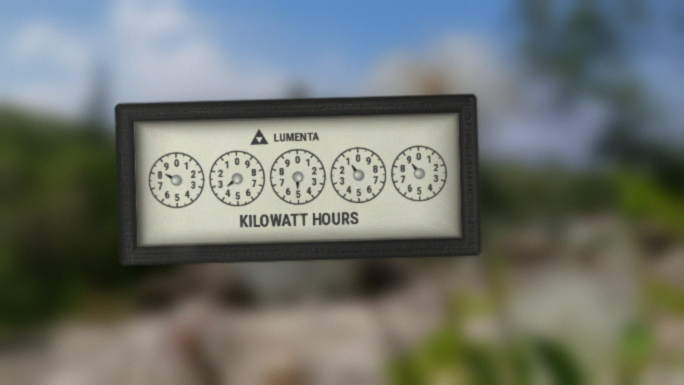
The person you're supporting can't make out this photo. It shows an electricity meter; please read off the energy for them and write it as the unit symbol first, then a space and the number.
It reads kWh 83509
